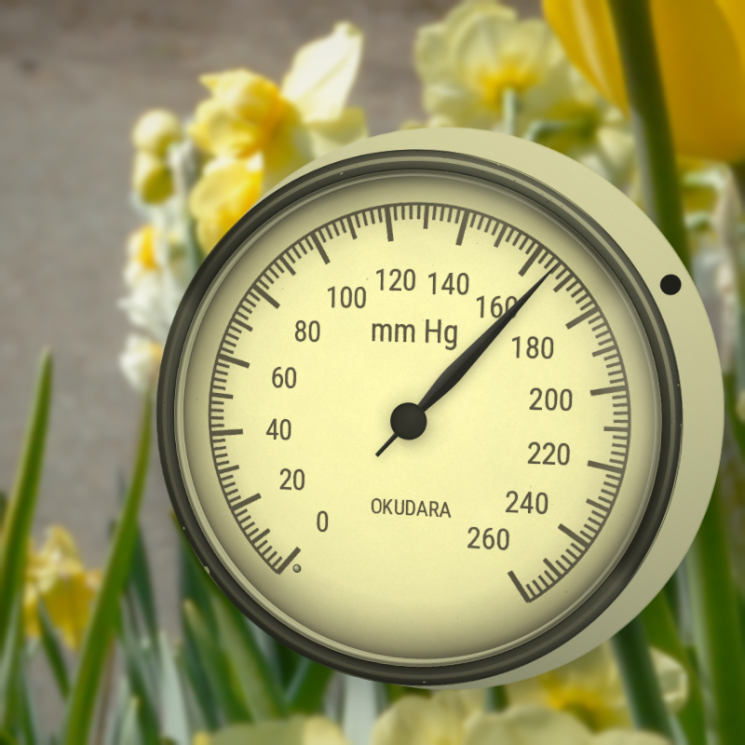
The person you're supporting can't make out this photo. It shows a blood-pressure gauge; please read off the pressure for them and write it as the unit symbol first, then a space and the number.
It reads mmHg 166
